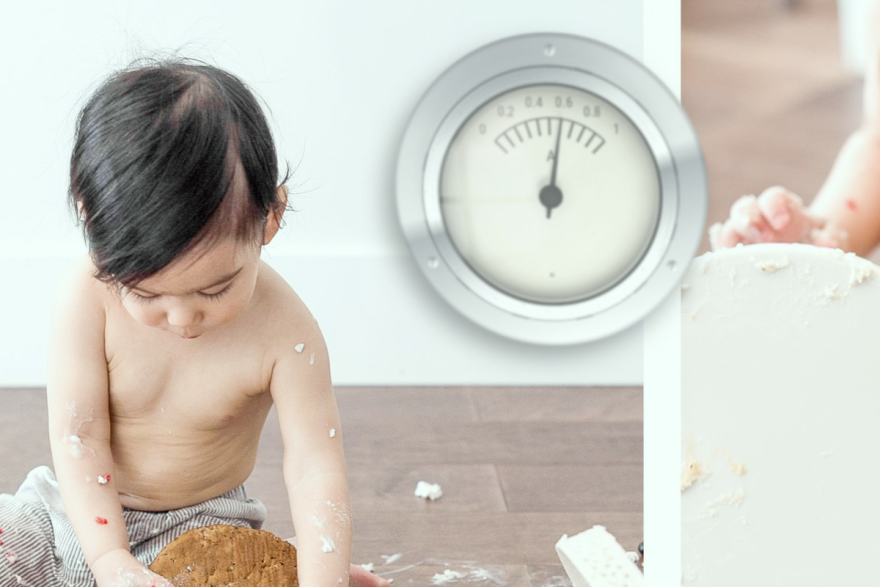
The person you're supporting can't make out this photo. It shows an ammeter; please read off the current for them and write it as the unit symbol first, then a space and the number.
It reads A 0.6
